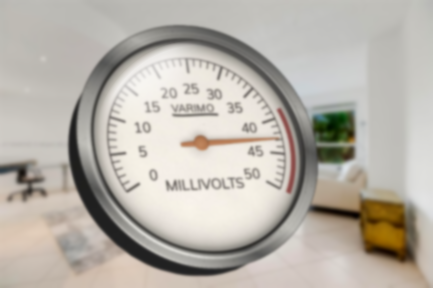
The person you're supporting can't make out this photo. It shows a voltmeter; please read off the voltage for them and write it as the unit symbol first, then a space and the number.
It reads mV 43
